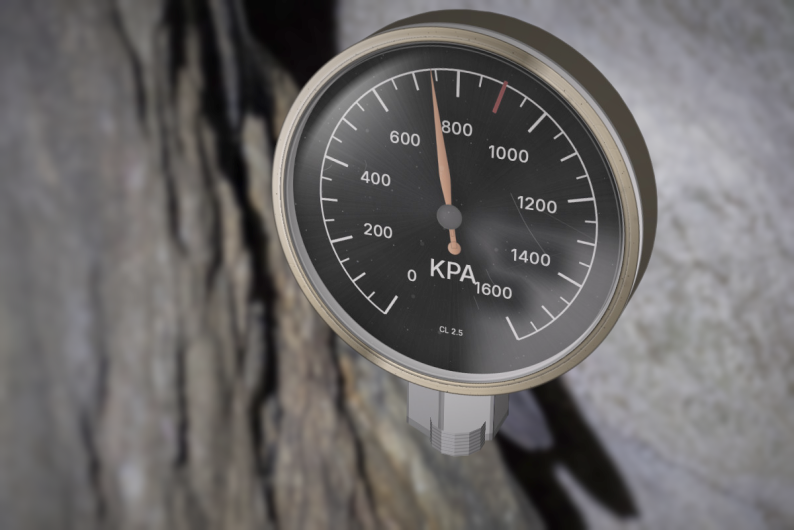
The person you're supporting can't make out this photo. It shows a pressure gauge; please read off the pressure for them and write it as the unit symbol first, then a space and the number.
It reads kPa 750
